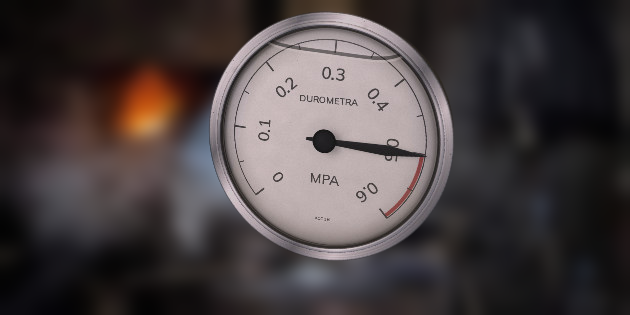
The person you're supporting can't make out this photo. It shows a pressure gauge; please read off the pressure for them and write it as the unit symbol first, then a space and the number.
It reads MPa 0.5
